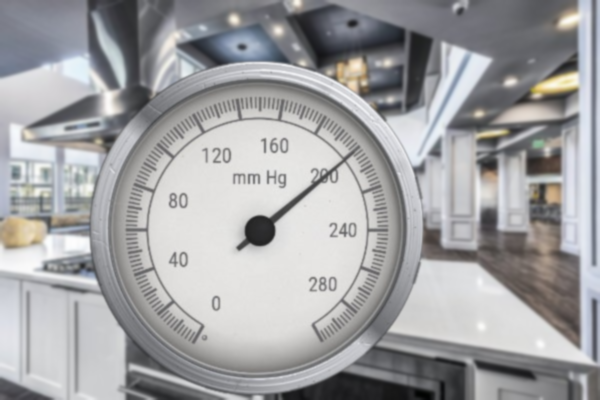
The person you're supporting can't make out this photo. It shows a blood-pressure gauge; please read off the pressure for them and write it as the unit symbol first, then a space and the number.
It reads mmHg 200
